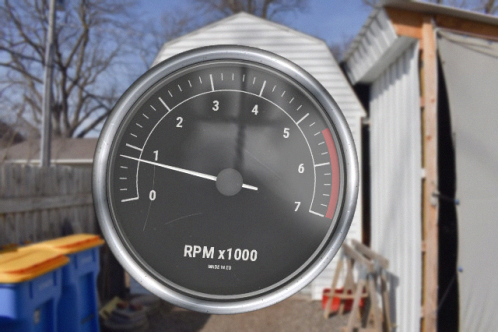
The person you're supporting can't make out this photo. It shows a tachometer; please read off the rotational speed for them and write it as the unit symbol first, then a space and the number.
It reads rpm 800
